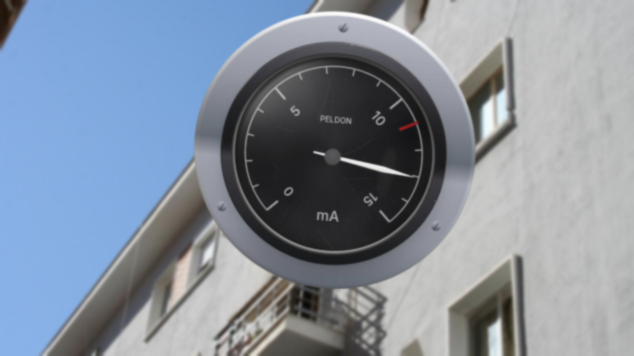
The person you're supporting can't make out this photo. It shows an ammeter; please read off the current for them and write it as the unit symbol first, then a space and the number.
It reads mA 13
